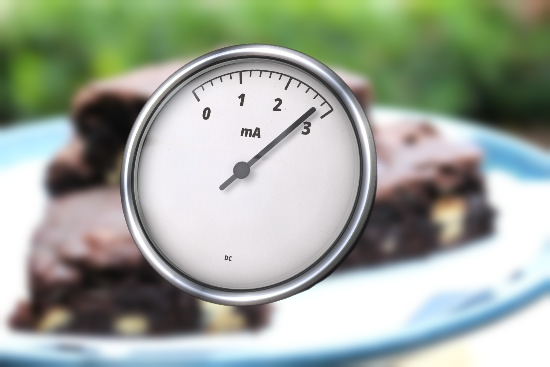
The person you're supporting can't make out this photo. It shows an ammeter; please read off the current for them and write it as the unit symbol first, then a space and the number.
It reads mA 2.8
